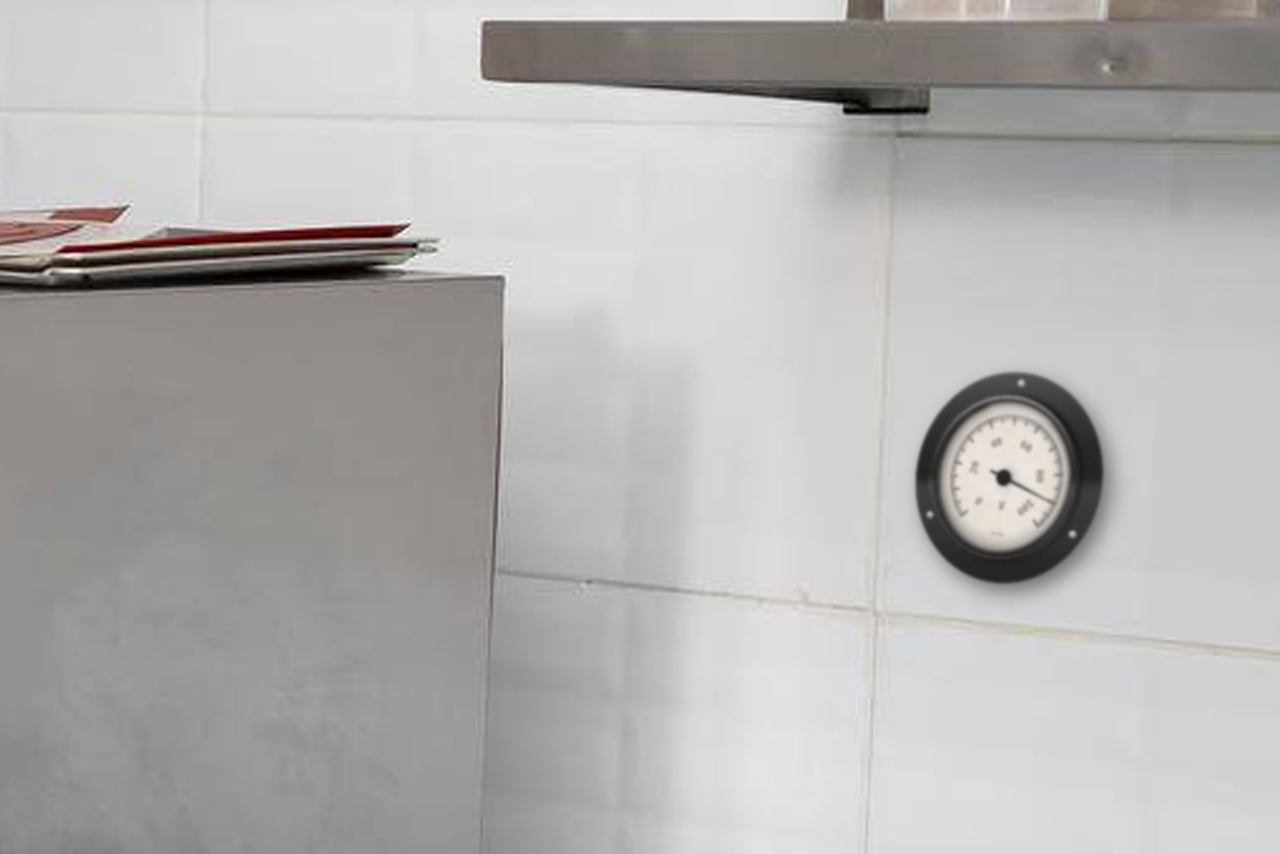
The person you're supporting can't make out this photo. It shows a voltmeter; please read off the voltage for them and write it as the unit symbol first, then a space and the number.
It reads V 90
